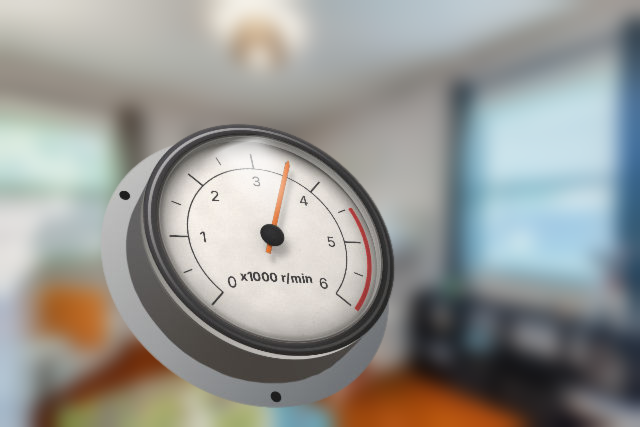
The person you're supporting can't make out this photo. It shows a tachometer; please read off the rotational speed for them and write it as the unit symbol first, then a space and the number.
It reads rpm 3500
